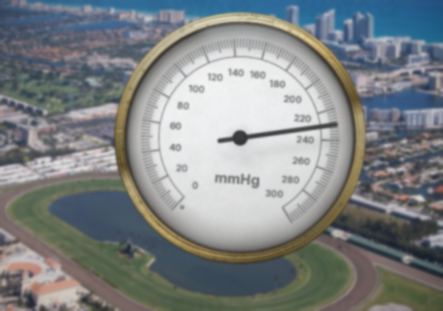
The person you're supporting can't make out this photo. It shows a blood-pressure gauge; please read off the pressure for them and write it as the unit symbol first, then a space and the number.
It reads mmHg 230
